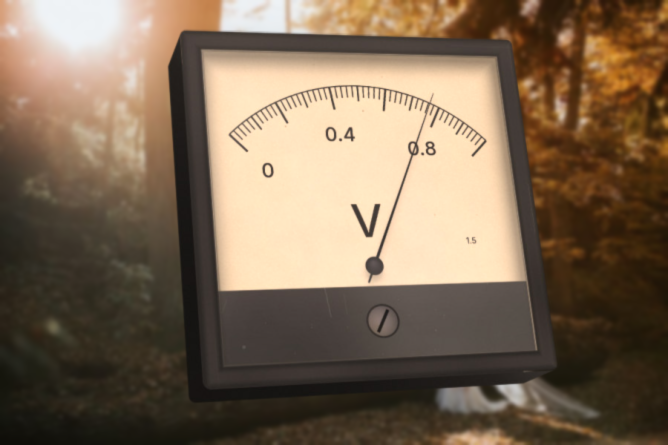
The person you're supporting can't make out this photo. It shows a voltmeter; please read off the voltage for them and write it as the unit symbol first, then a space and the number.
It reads V 0.76
